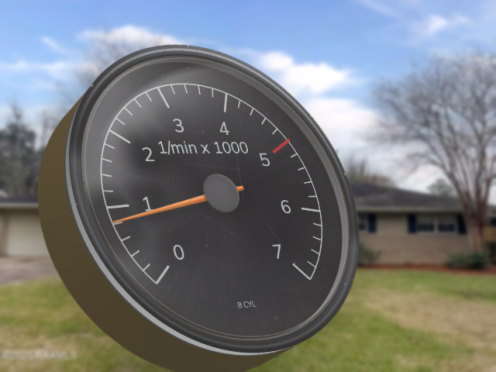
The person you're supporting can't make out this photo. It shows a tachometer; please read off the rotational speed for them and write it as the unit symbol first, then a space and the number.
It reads rpm 800
